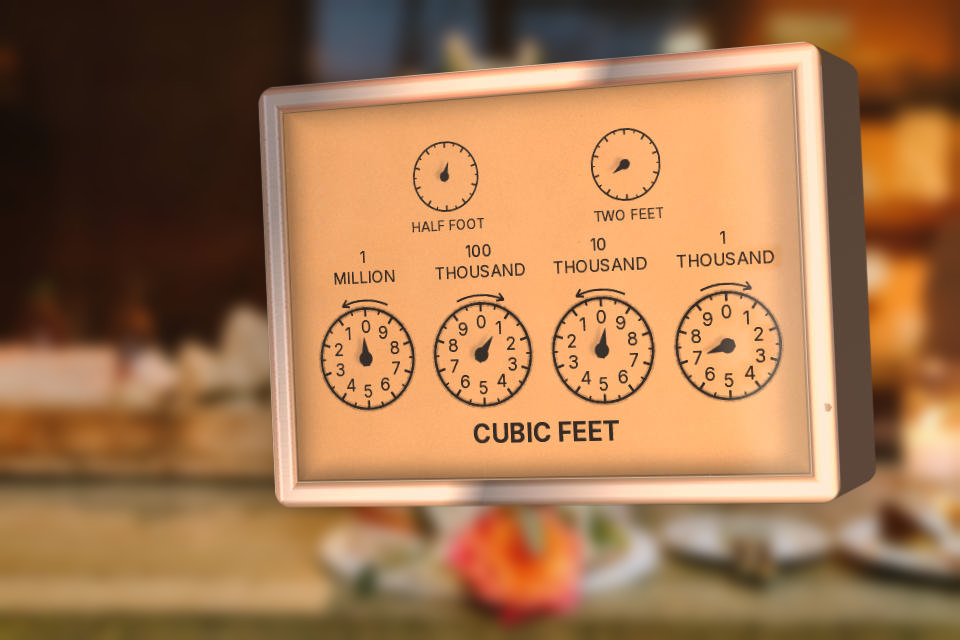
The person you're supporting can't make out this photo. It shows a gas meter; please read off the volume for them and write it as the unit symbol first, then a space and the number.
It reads ft³ 9700
